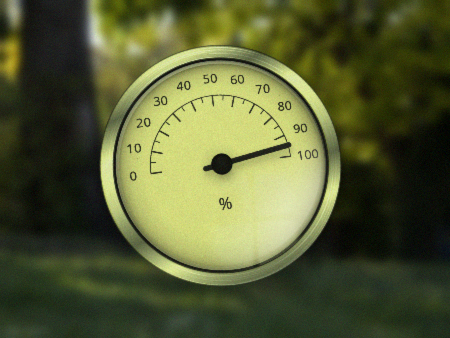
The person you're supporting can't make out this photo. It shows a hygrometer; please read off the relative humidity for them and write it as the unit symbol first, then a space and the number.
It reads % 95
